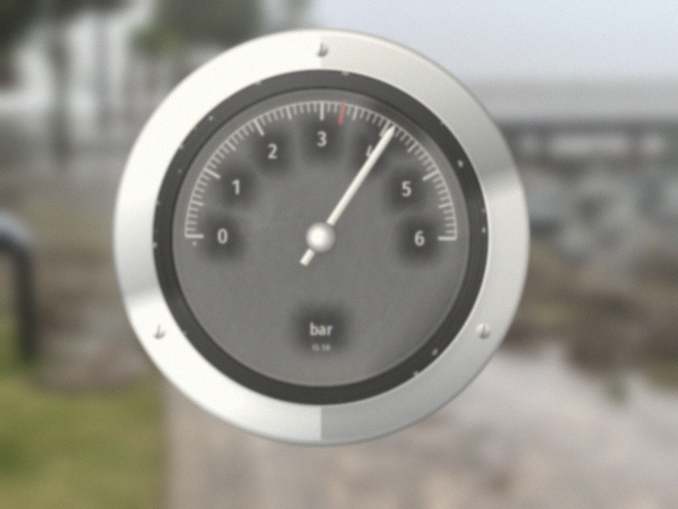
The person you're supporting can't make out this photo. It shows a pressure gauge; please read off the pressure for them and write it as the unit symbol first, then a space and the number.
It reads bar 4.1
